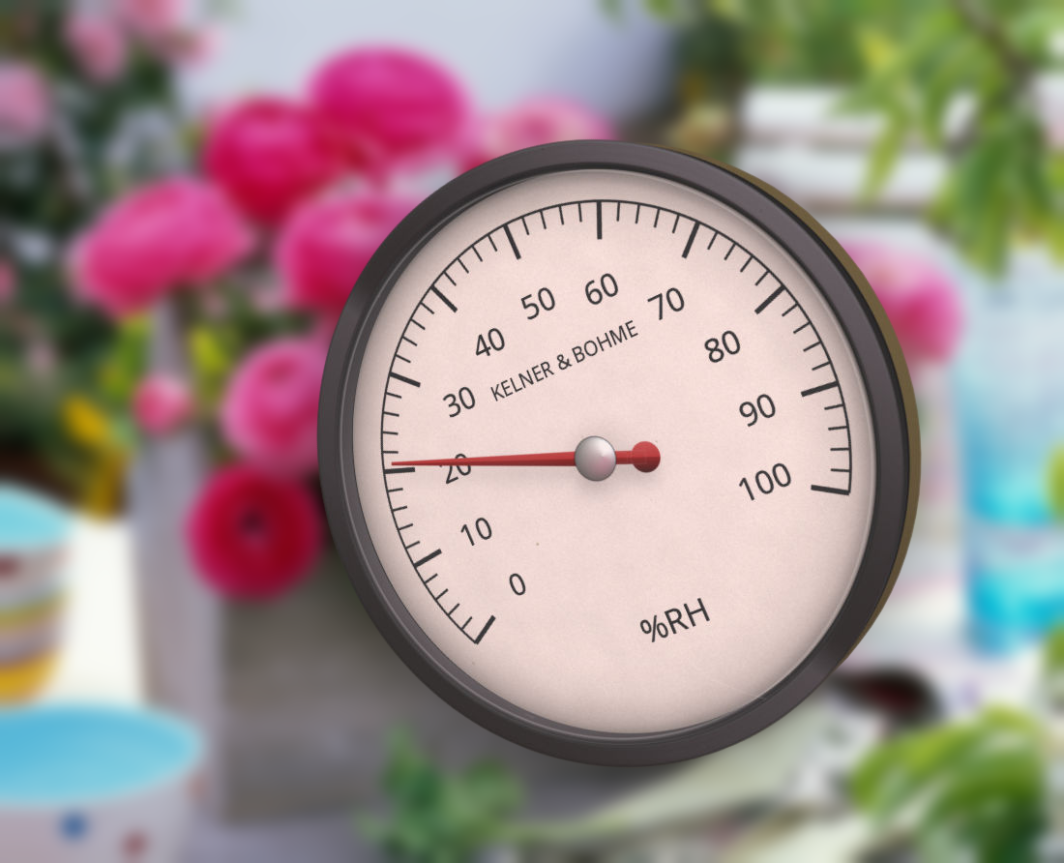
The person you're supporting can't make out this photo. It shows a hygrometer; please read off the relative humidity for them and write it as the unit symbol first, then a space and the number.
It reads % 21
